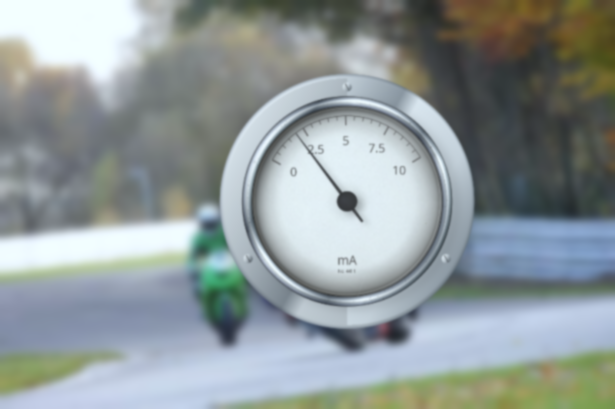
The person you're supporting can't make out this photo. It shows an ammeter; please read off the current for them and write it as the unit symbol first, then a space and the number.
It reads mA 2
